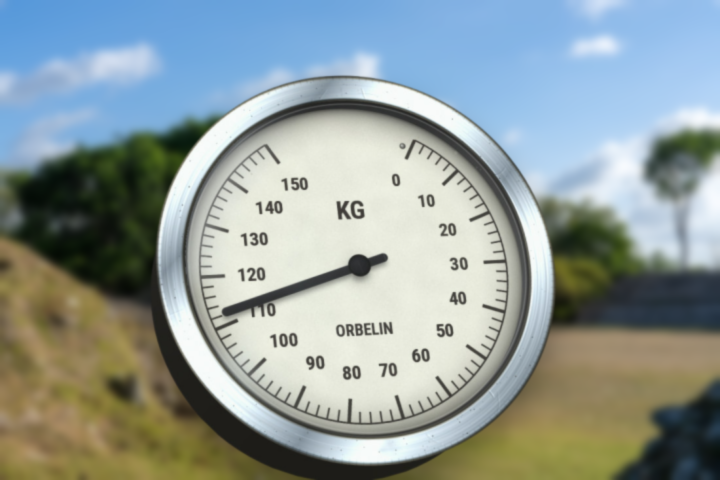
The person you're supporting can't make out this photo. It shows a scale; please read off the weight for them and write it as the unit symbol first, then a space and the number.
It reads kg 112
